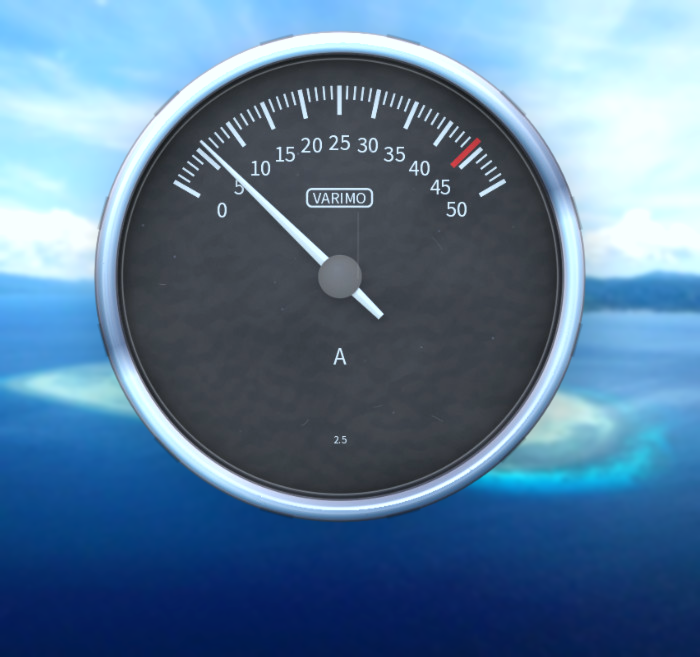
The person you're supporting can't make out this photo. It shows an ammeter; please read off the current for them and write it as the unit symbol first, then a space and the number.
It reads A 6
